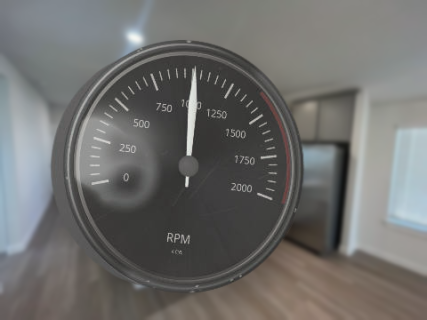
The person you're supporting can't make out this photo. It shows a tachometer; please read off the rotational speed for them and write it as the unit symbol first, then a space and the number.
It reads rpm 1000
